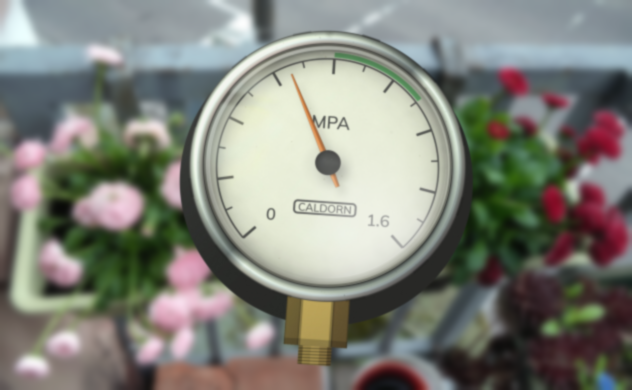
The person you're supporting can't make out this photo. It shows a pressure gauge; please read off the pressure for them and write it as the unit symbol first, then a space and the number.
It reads MPa 0.65
